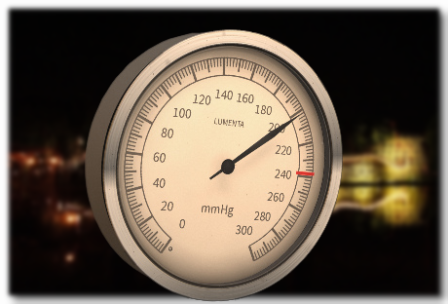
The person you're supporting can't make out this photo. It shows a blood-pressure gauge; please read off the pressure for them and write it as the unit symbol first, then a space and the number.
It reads mmHg 200
